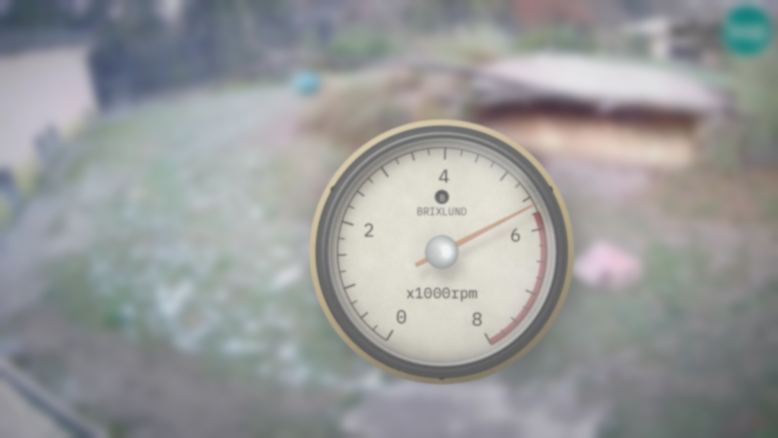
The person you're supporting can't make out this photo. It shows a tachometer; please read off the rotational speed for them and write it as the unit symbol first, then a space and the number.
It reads rpm 5625
